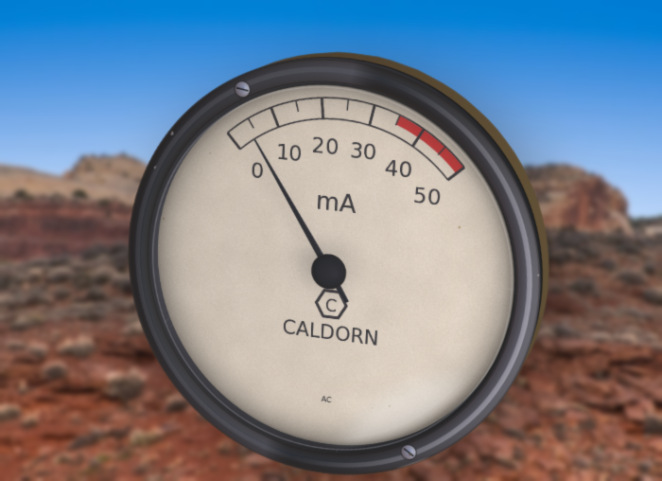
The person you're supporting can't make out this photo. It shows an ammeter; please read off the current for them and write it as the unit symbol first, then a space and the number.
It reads mA 5
